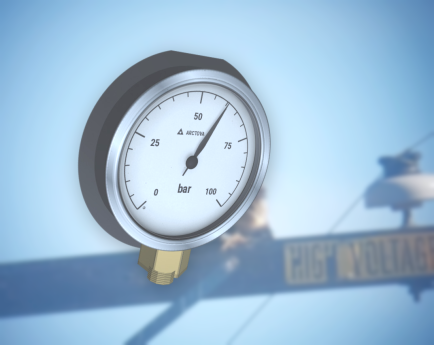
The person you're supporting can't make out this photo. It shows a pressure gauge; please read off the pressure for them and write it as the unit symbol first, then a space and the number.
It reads bar 60
